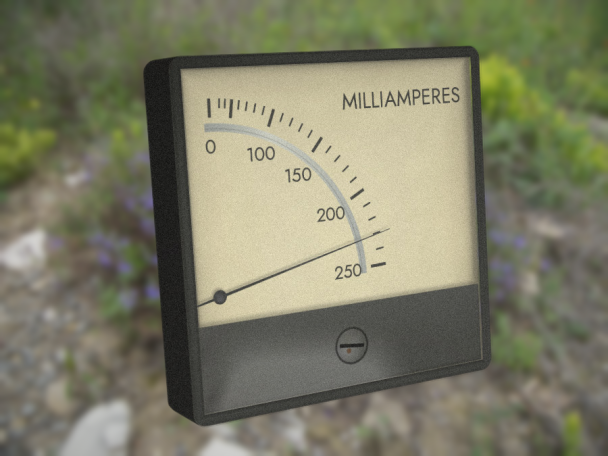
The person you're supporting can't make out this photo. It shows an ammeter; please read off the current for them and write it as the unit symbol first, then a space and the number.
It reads mA 230
